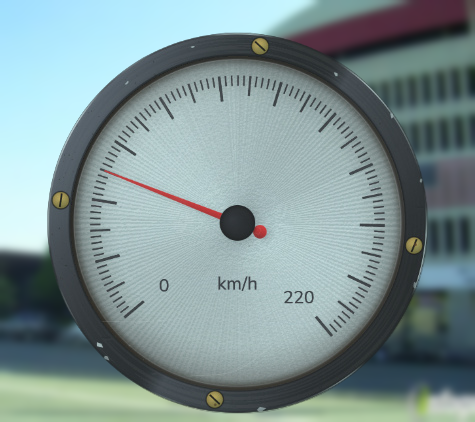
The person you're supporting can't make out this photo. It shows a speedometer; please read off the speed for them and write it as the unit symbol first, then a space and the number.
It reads km/h 50
